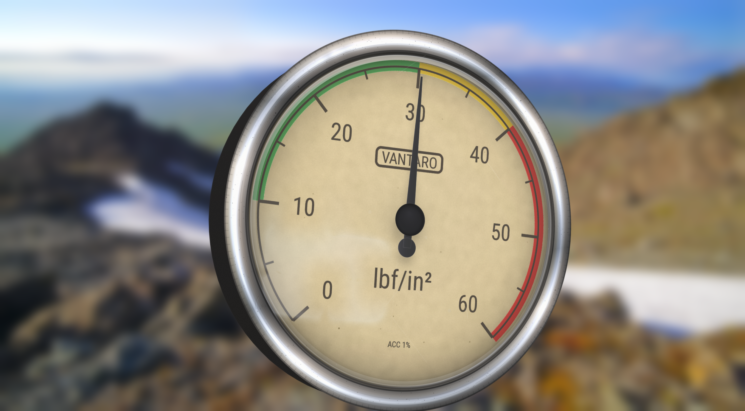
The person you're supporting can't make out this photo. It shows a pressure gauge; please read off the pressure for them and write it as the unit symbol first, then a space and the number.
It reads psi 30
